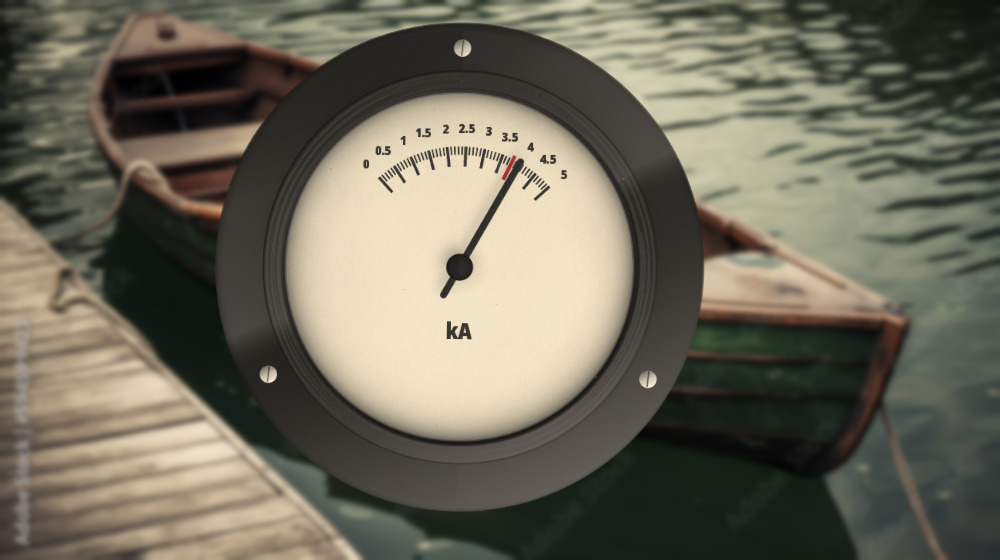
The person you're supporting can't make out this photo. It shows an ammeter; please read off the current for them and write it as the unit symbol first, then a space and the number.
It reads kA 4
